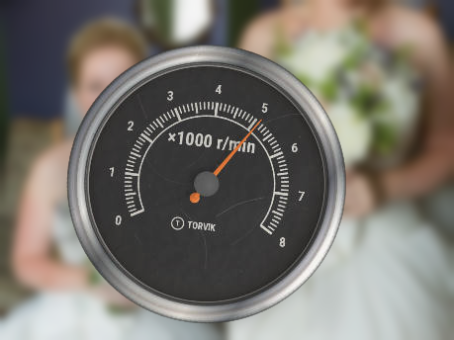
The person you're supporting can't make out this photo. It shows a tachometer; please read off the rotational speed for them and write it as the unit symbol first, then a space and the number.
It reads rpm 5100
